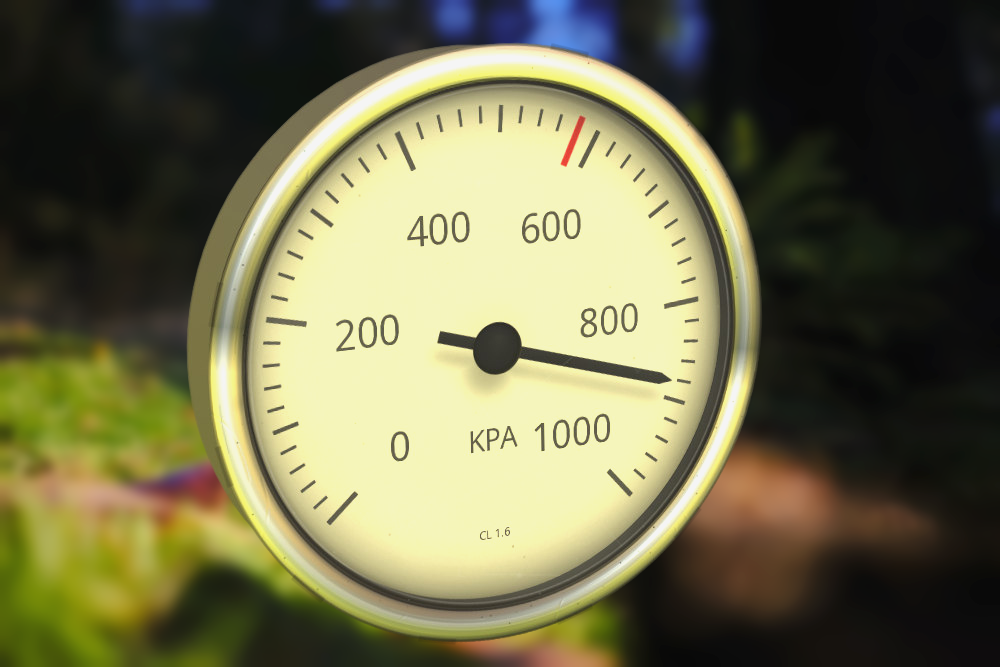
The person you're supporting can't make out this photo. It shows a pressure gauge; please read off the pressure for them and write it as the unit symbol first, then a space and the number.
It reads kPa 880
